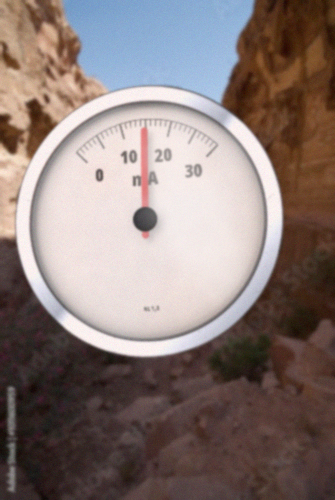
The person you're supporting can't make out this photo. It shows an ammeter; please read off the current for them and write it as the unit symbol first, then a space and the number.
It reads mA 15
